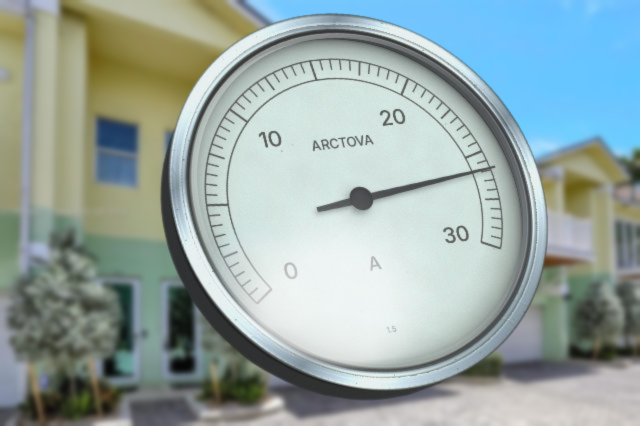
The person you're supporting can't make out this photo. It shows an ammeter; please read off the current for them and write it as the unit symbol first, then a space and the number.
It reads A 26
